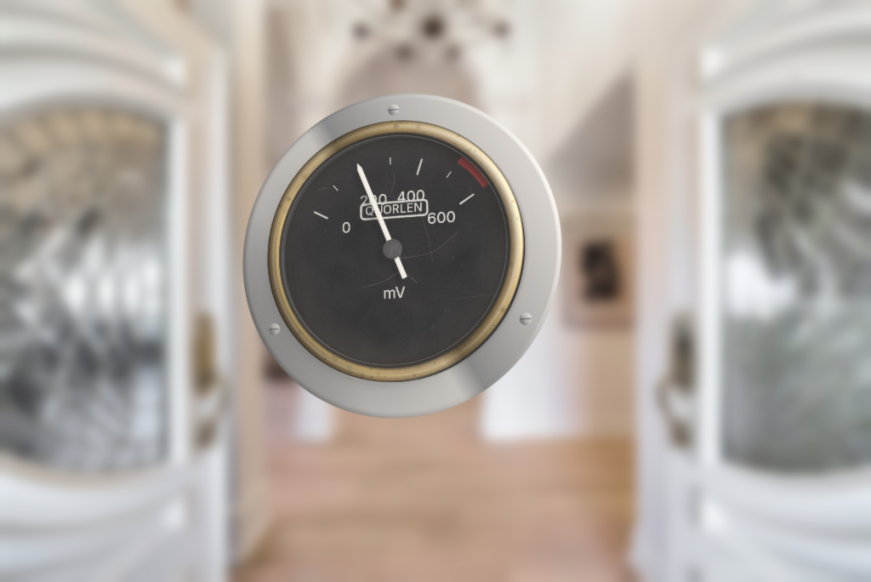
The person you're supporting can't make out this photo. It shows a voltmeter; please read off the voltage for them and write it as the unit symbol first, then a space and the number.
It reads mV 200
